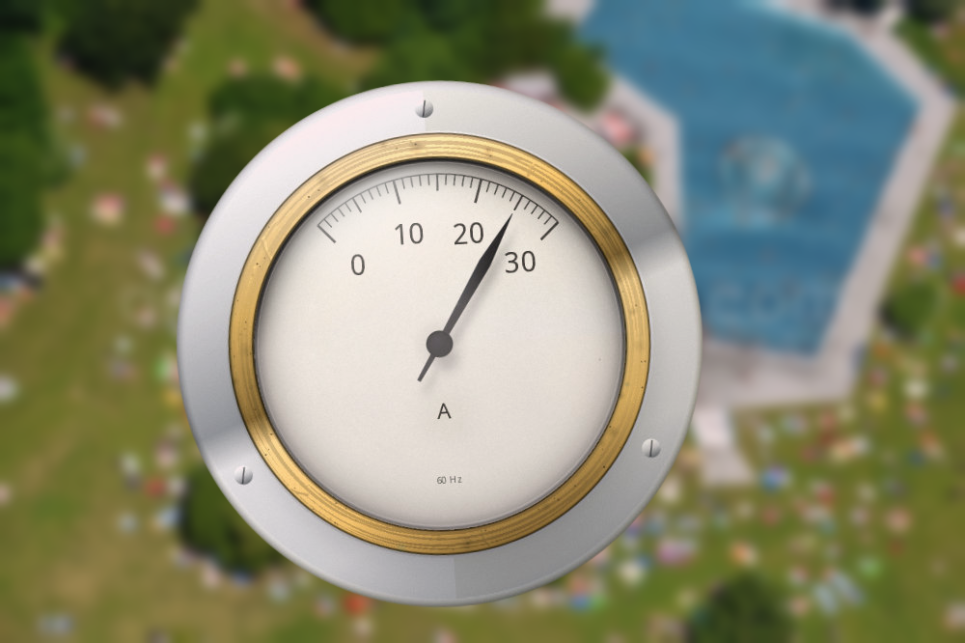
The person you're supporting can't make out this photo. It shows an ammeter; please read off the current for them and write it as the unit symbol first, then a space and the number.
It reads A 25
